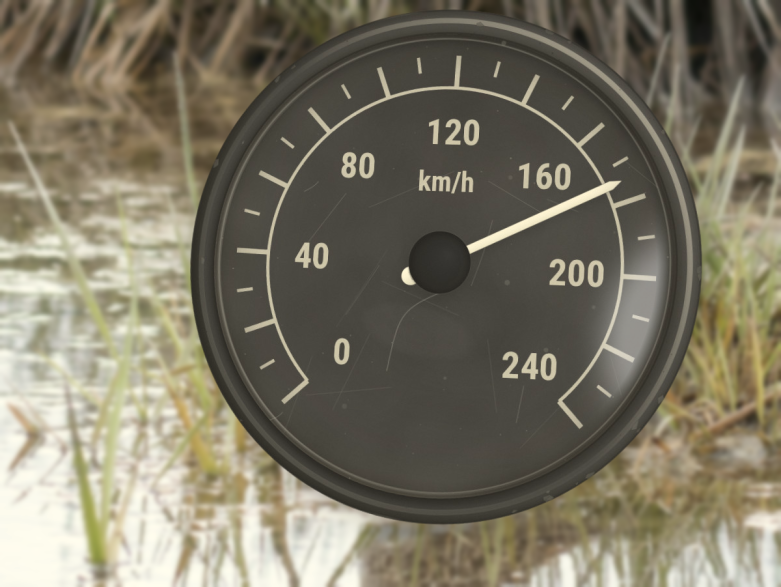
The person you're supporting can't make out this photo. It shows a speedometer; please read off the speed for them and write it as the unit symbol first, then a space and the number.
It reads km/h 175
